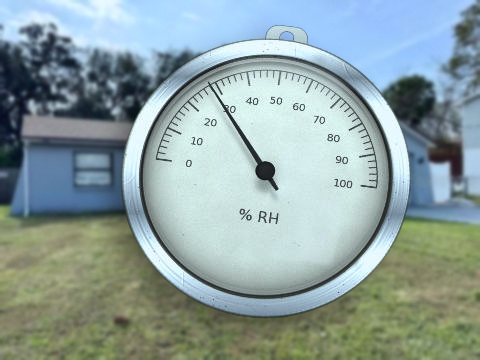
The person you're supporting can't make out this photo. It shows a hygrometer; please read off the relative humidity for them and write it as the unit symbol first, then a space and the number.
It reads % 28
